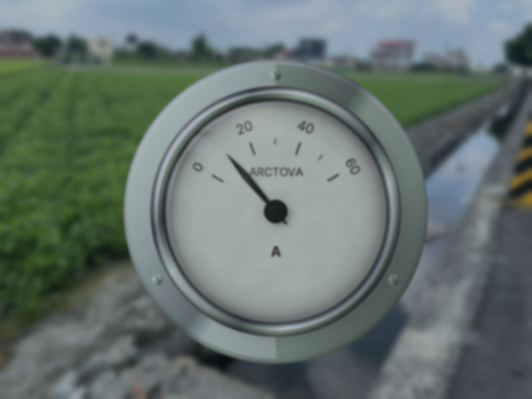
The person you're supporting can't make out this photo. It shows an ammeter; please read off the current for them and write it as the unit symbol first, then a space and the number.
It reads A 10
